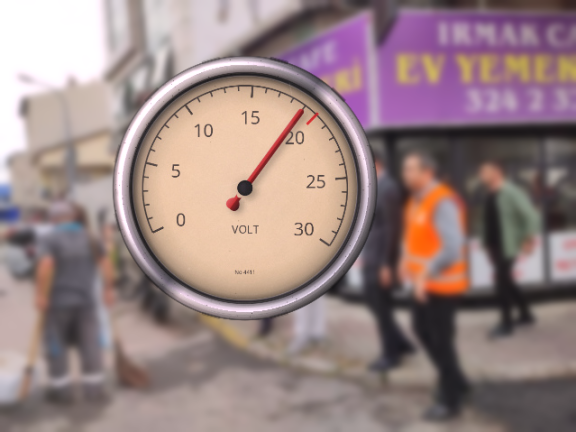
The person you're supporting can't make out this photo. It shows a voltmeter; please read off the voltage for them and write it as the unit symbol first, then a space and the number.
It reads V 19
